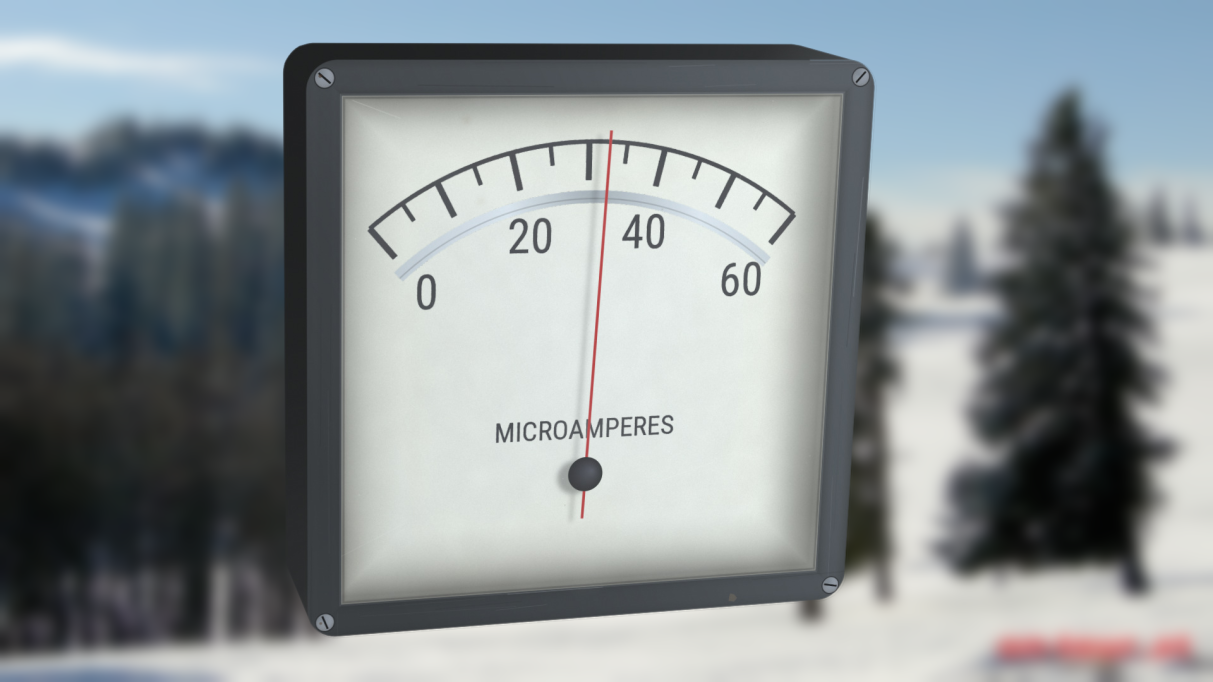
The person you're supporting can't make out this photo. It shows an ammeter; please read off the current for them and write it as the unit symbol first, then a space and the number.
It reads µA 32.5
